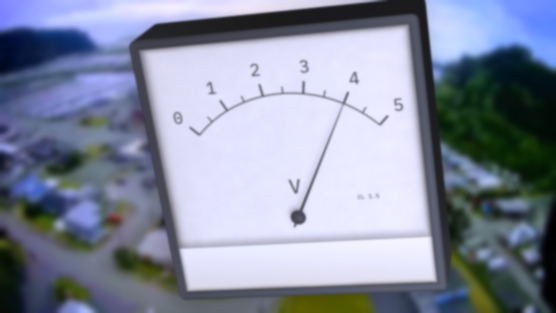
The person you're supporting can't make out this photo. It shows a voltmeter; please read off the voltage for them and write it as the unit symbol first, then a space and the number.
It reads V 4
